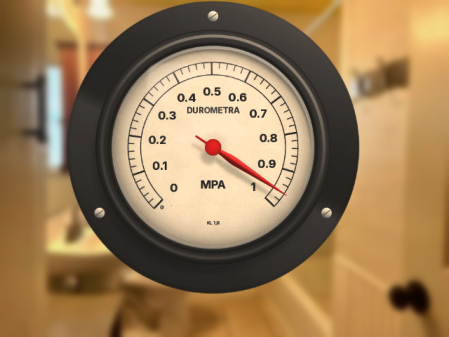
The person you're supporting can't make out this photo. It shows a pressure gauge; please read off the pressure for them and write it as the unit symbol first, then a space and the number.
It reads MPa 0.96
